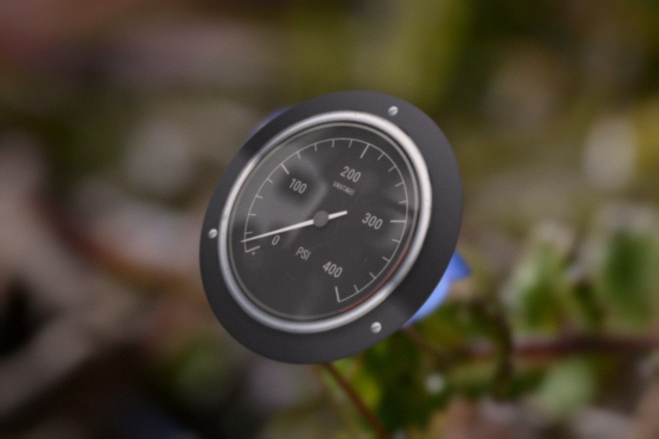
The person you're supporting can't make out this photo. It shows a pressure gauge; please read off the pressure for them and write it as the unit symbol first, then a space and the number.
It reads psi 10
